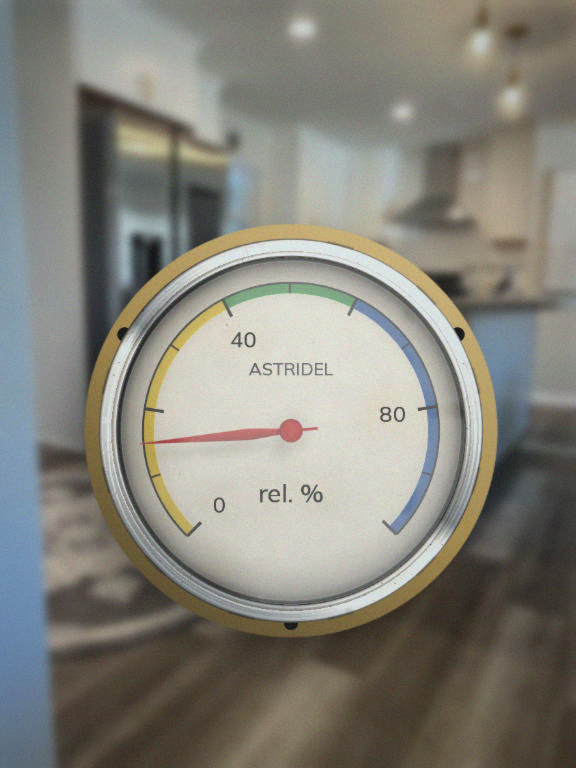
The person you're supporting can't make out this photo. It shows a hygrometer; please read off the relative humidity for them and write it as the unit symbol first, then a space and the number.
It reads % 15
